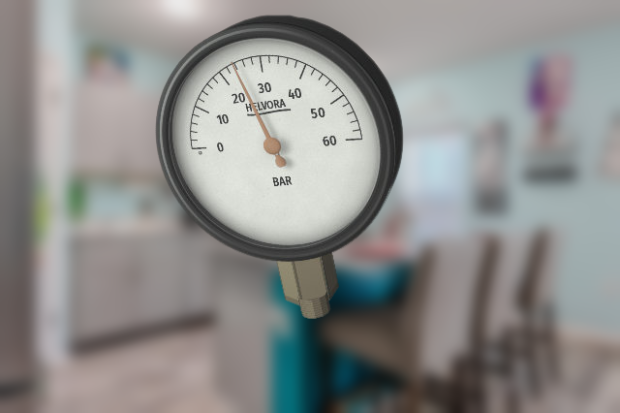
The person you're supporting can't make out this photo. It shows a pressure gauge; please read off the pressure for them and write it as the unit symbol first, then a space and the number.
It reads bar 24
